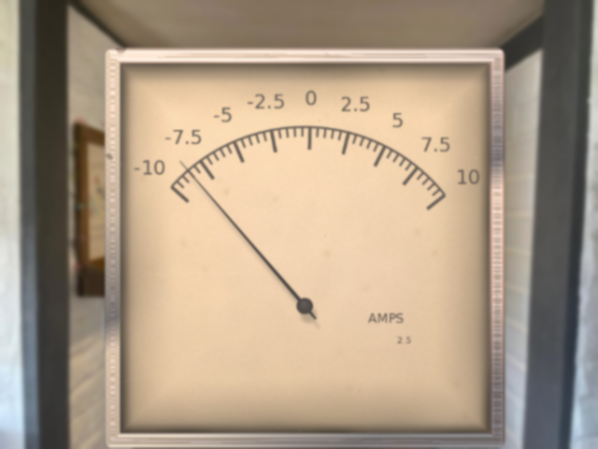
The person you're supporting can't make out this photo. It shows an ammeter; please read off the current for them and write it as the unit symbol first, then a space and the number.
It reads A -8.5
